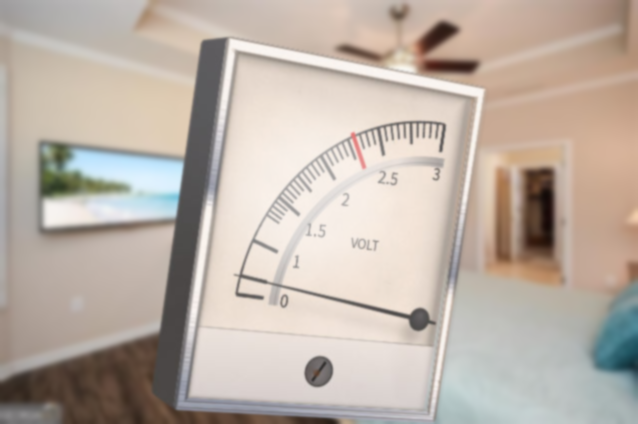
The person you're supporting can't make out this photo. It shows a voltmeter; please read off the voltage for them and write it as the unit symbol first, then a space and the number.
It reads V 0.5
